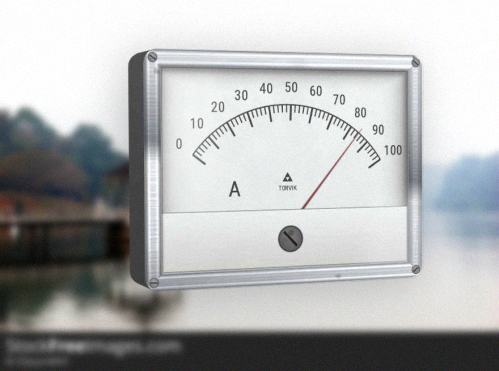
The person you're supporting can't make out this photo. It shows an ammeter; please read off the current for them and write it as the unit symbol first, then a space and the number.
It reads A 84
